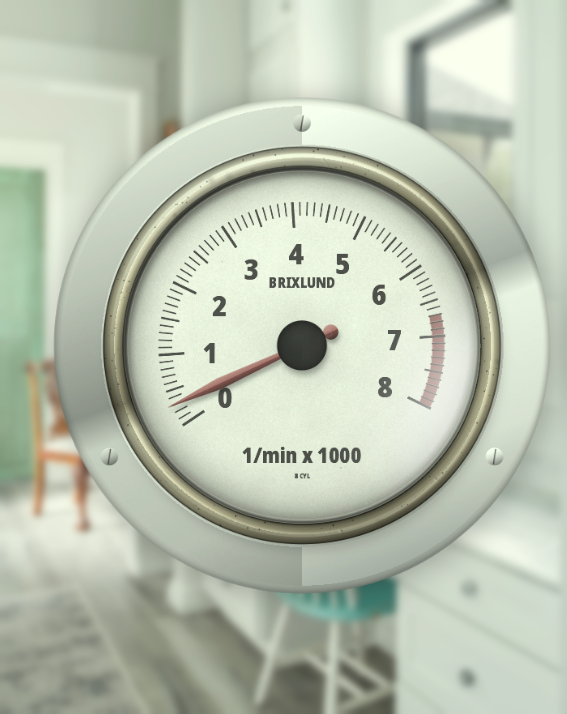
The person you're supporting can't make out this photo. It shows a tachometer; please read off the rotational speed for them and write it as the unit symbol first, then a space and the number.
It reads rpm 300
